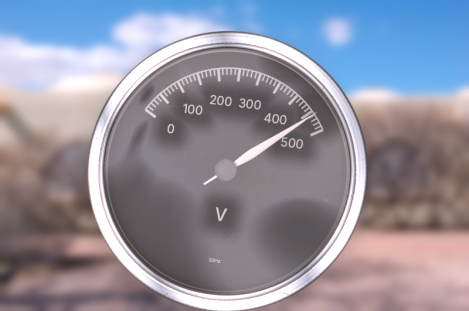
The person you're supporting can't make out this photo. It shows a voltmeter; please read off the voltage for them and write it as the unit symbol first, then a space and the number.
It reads V 460
